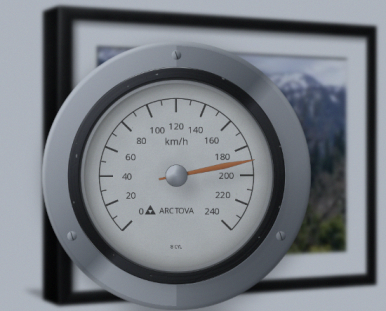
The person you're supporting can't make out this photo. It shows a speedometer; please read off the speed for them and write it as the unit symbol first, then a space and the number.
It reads km/h 190
